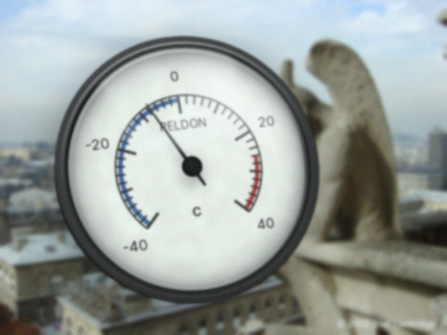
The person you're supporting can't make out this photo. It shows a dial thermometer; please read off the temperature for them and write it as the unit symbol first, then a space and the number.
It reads °C -8
